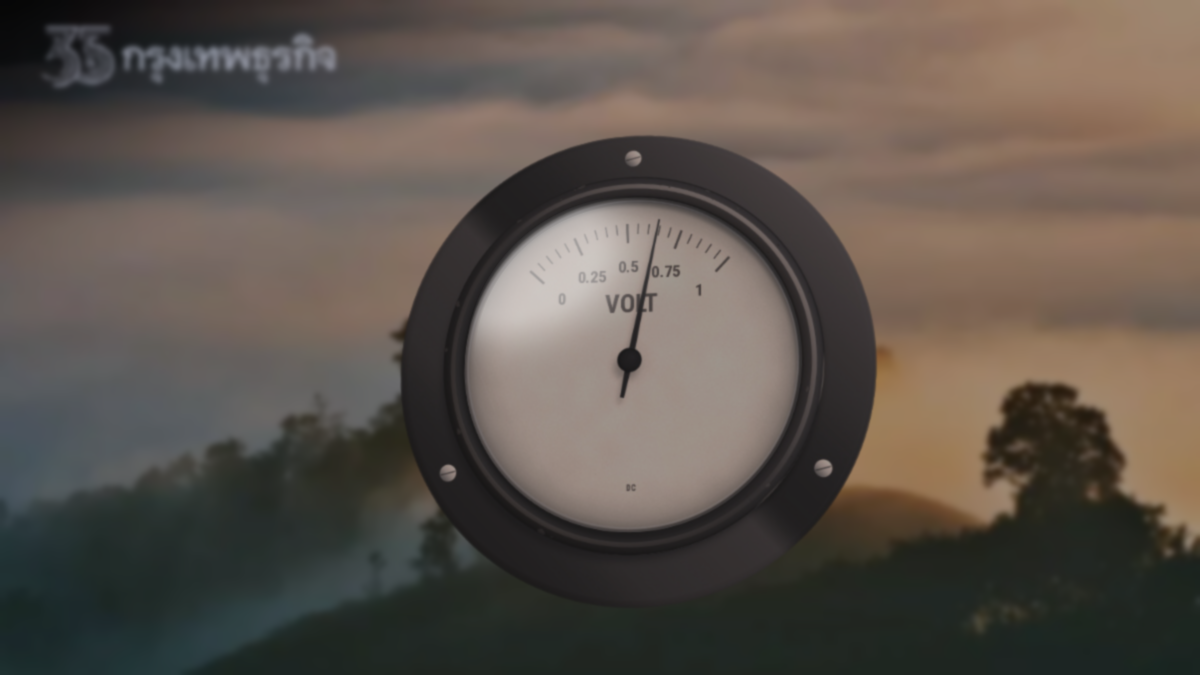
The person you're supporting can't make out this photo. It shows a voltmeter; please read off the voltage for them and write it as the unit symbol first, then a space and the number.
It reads V 0.65
